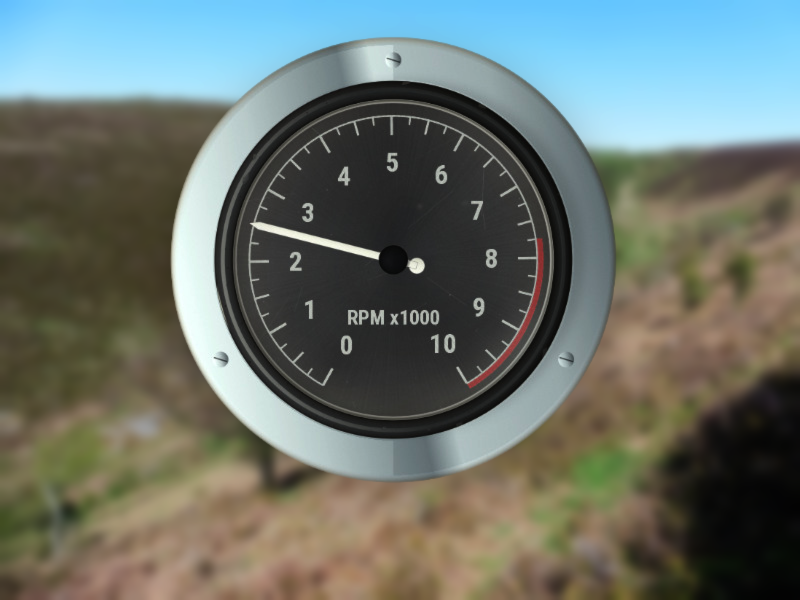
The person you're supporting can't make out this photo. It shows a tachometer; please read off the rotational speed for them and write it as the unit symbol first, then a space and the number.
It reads rpm 2500
